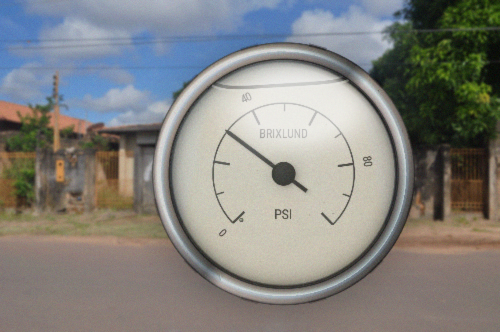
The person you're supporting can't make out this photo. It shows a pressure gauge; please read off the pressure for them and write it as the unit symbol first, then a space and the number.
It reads psi 30
